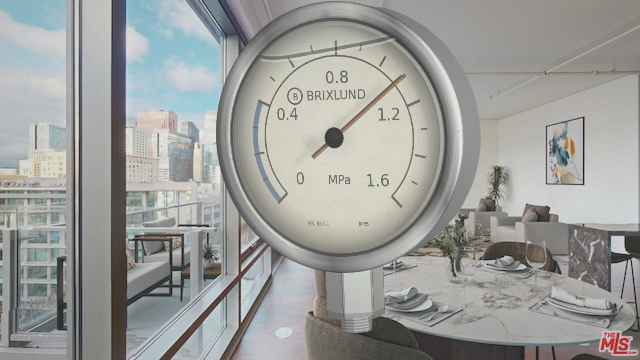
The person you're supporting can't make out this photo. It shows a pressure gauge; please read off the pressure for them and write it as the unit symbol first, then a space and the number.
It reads MPa 1.1
